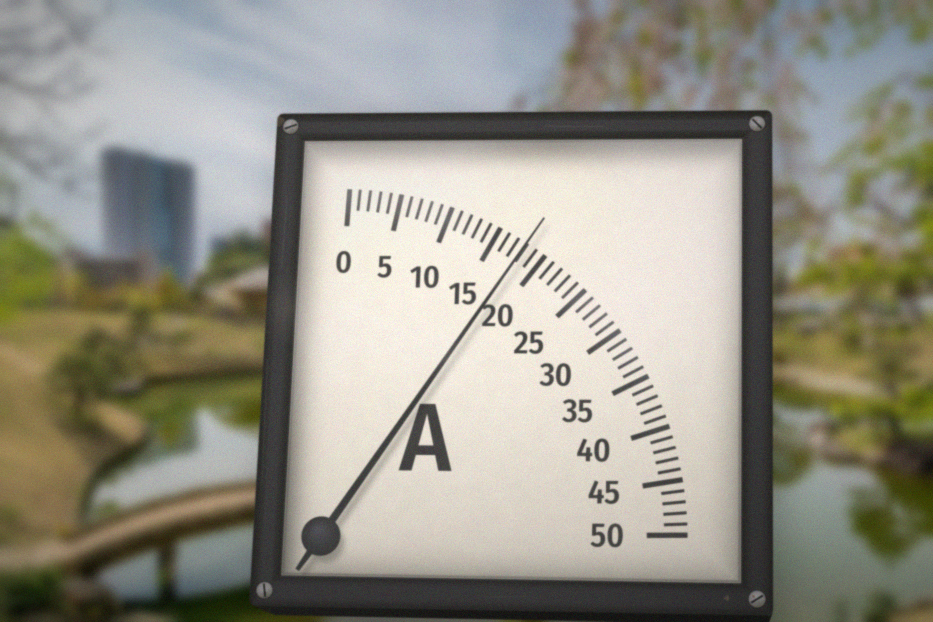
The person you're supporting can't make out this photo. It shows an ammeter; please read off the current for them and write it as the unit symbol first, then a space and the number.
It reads A 18
